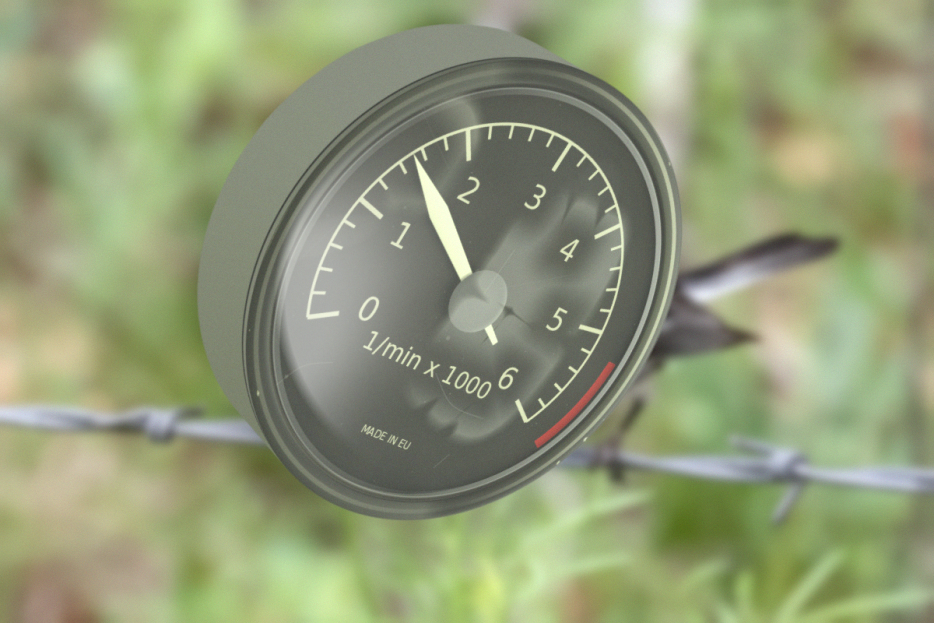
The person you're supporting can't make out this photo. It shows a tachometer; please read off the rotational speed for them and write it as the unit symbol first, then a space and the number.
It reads rpm 1500
